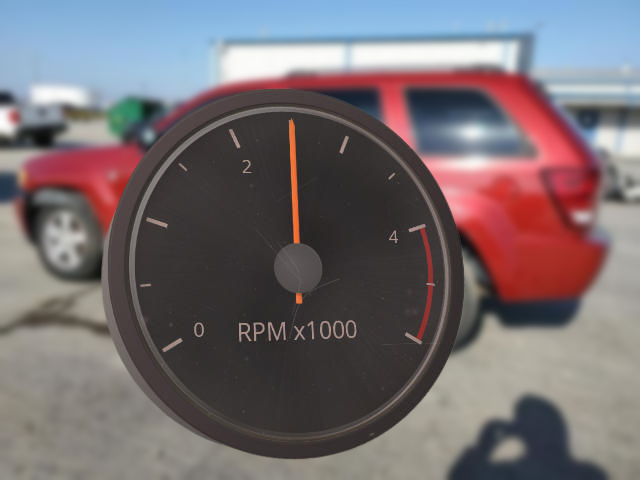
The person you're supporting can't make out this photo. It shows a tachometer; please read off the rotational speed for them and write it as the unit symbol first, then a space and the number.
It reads rpm 2500
